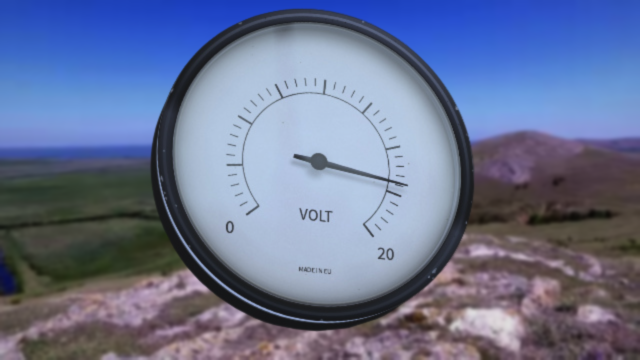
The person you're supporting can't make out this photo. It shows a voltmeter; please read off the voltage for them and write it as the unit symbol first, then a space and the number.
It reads V 17
